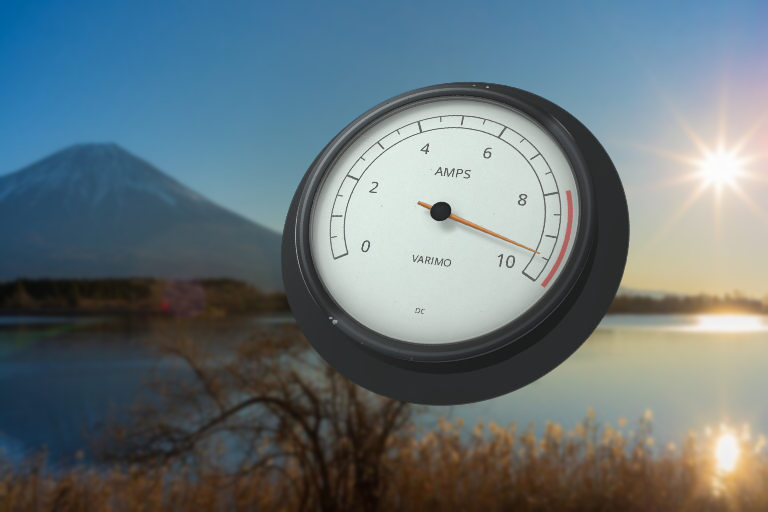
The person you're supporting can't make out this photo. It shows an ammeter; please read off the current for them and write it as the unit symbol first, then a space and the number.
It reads A 9.5
